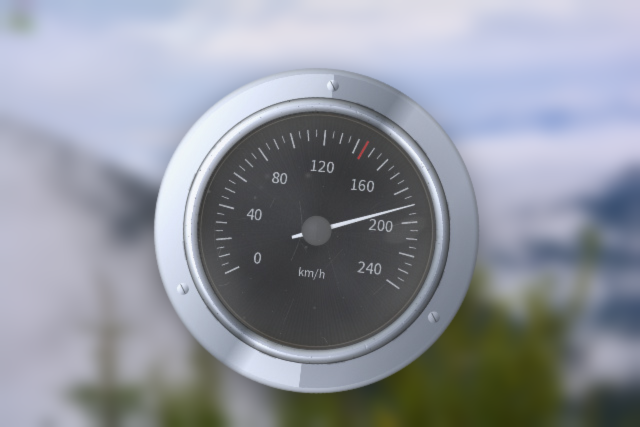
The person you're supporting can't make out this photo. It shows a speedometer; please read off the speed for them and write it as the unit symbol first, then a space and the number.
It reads km/h 190
